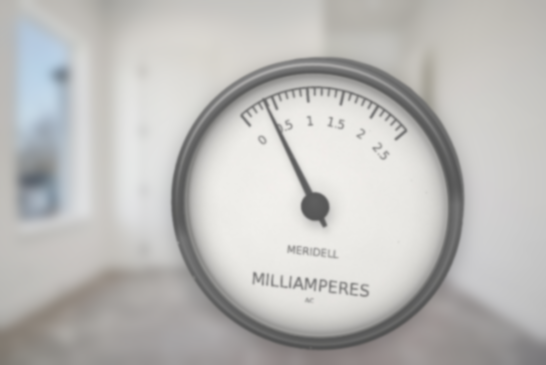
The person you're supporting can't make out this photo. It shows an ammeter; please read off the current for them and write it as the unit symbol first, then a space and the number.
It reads mA 0.4
